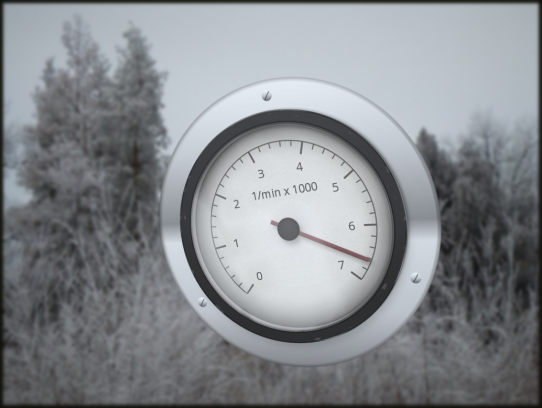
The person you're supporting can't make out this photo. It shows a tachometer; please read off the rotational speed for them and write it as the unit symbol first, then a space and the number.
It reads rpm 6600
